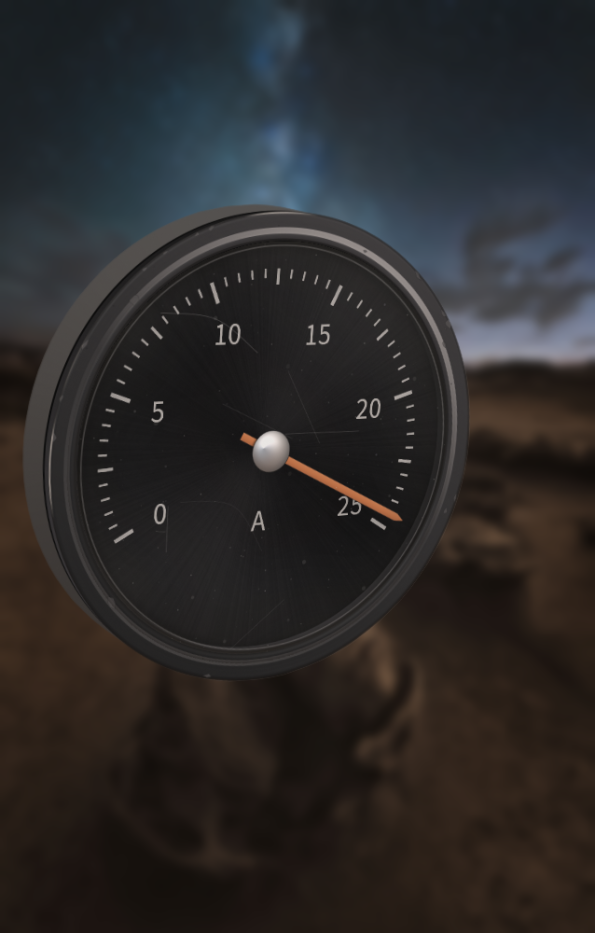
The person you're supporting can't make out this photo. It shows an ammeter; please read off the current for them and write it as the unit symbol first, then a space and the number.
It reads A 24.5
